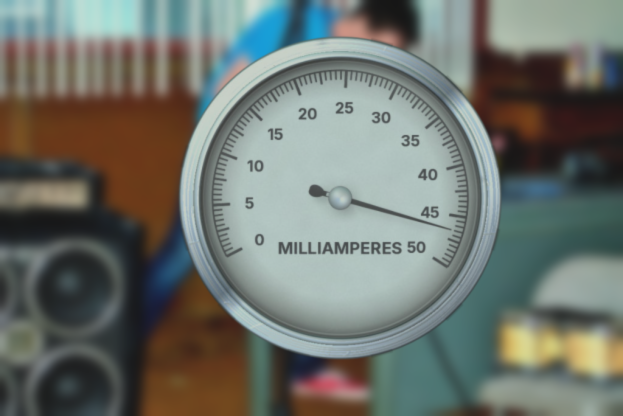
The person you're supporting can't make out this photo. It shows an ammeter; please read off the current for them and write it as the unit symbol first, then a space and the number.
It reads mA 46.5
